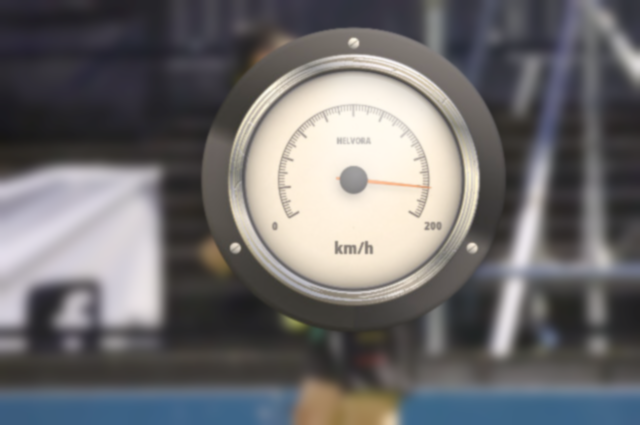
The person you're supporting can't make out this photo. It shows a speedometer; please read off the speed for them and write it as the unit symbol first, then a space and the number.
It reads km/h 180
